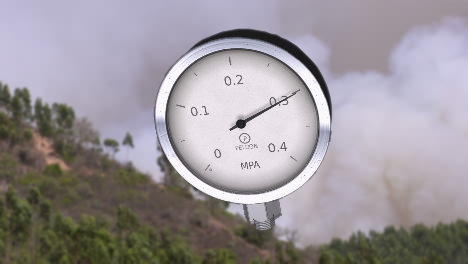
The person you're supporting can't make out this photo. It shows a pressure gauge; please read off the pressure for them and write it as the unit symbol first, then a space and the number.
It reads MPa 0.3
